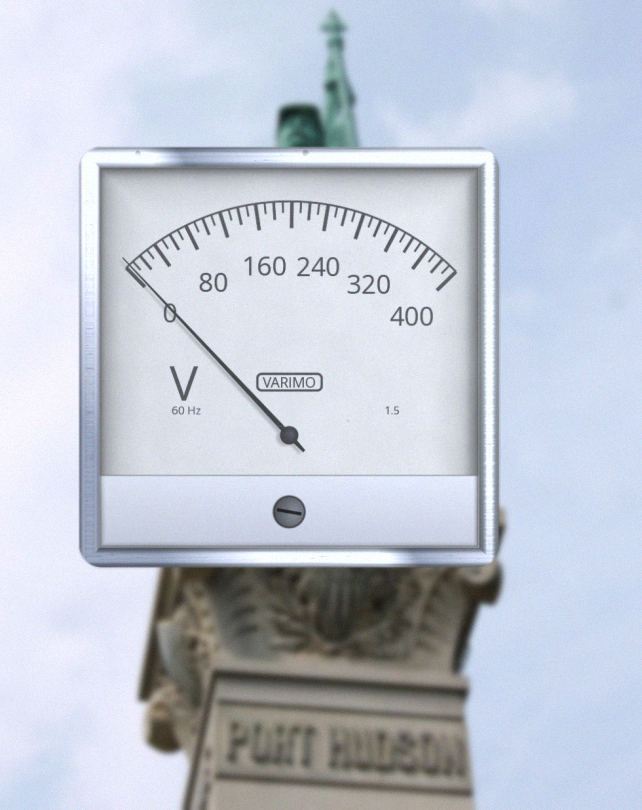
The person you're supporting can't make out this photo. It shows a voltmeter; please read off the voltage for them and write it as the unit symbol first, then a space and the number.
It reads V 5
